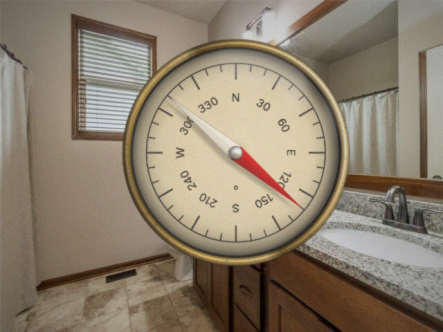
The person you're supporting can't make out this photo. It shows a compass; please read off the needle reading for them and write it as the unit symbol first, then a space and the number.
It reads ° 130
